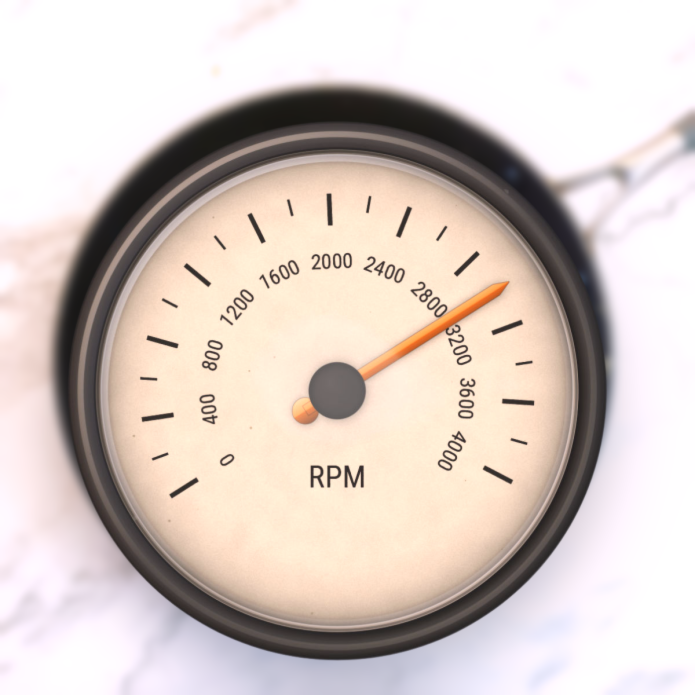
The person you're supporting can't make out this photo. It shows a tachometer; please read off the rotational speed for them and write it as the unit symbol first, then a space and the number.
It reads rpm 3000
